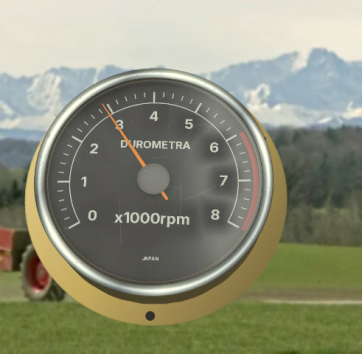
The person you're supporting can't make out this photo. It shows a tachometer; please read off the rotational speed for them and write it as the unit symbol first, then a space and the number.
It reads rpm 2900
